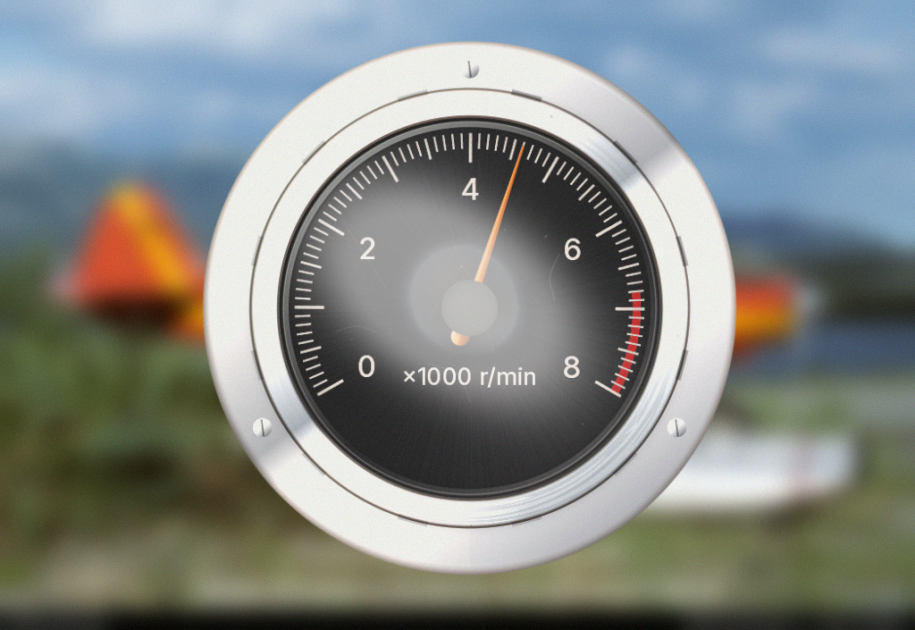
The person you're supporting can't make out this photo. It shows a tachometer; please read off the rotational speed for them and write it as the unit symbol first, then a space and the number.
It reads rpm 4600
